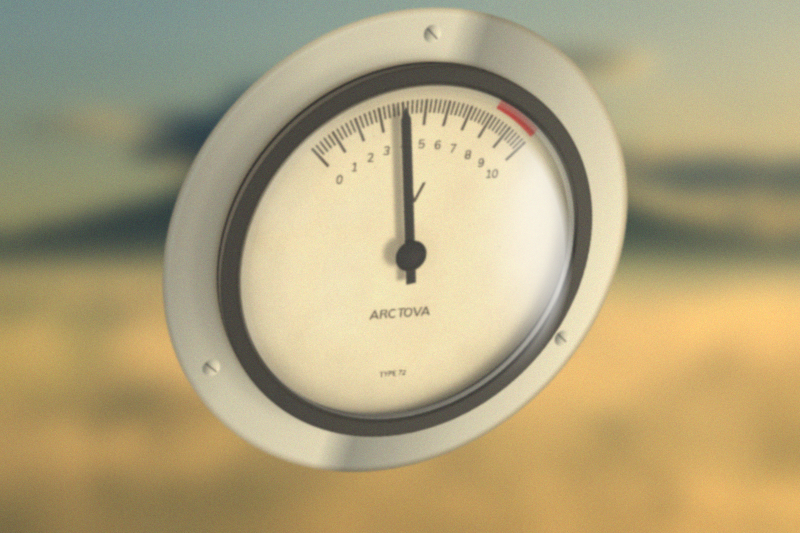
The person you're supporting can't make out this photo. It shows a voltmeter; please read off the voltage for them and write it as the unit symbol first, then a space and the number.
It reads V 4
